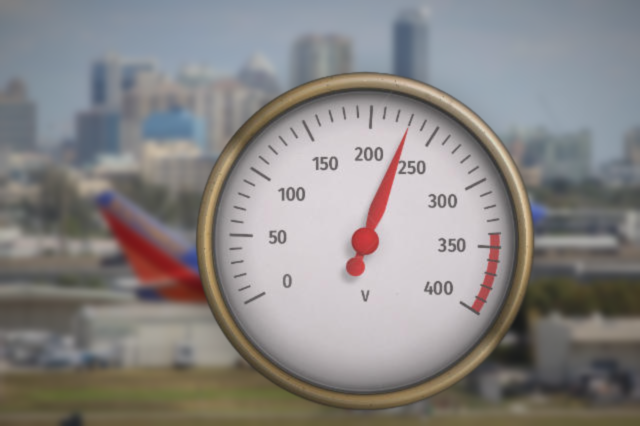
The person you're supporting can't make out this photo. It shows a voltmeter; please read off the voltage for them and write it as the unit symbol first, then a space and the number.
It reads V 230
